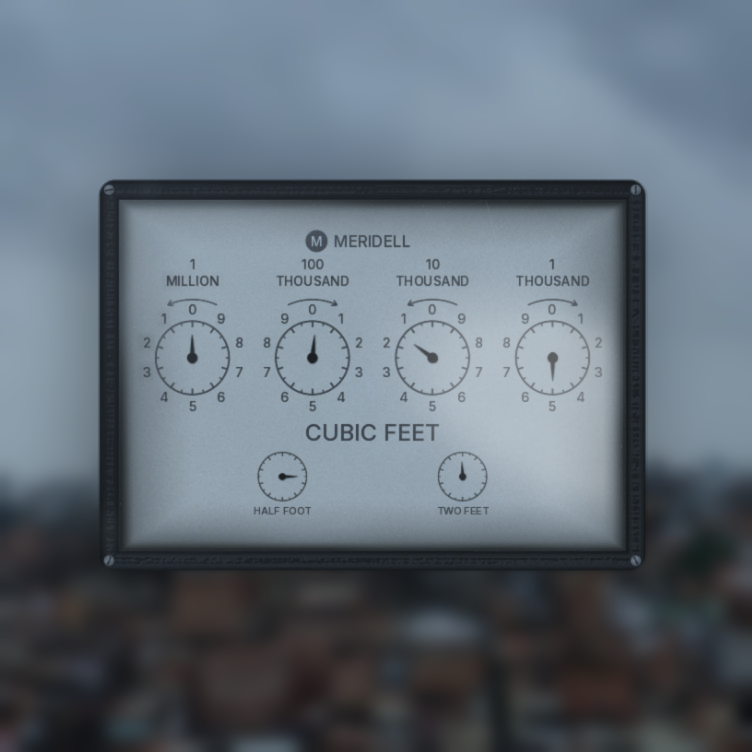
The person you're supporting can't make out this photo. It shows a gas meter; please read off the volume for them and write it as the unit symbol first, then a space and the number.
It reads ft³ 1500
